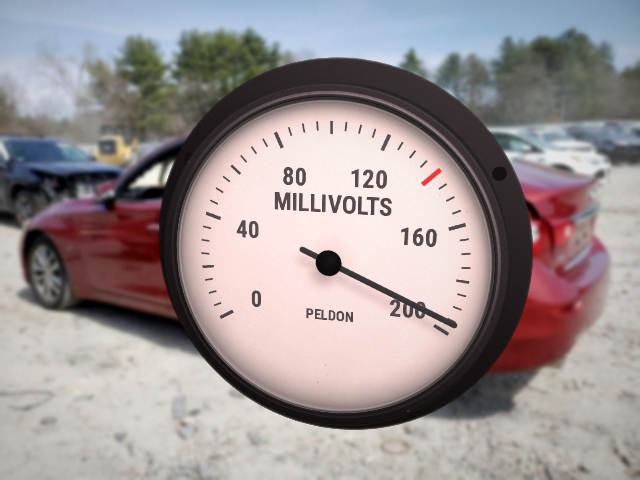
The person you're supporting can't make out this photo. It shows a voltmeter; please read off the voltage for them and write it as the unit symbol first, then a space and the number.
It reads mV 195
